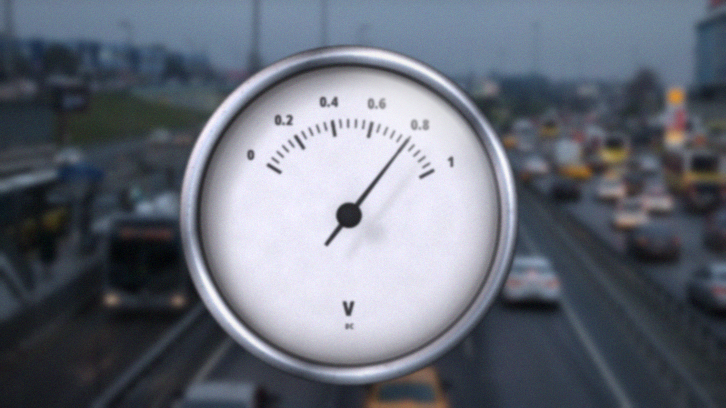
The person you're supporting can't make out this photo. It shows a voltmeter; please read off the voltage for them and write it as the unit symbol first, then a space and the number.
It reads V 0.8
